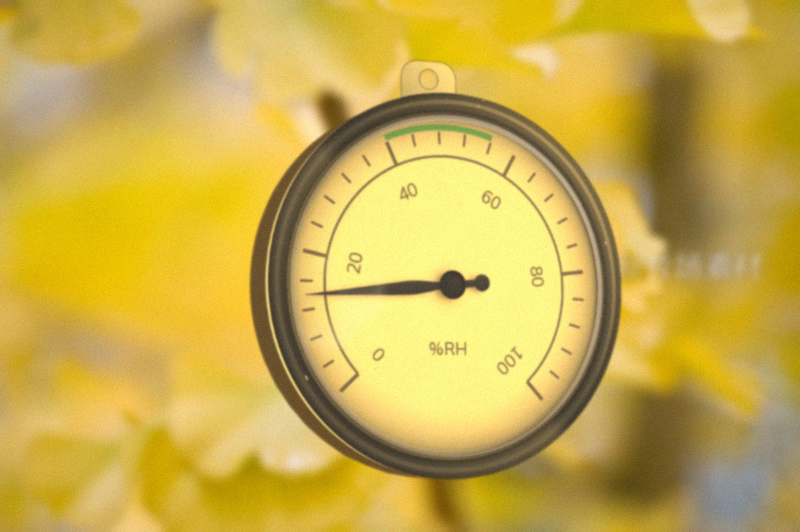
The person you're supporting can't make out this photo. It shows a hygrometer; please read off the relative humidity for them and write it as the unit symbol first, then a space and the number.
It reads % 14
